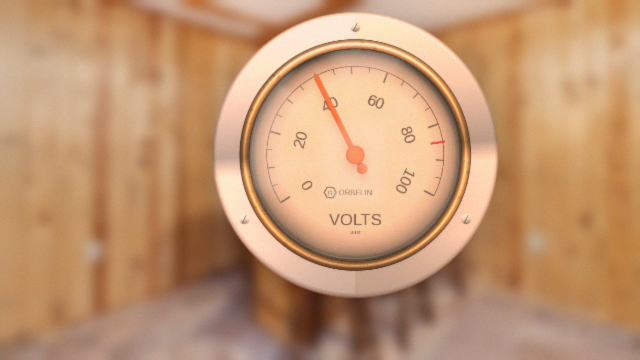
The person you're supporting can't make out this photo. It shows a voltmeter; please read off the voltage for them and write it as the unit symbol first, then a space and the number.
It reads V 40
